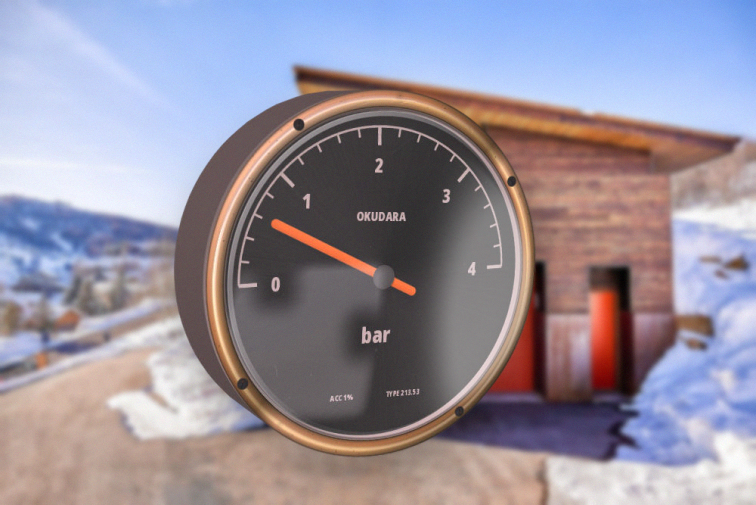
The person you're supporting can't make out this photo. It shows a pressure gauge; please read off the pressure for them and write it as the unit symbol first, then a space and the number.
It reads bar 0.6
